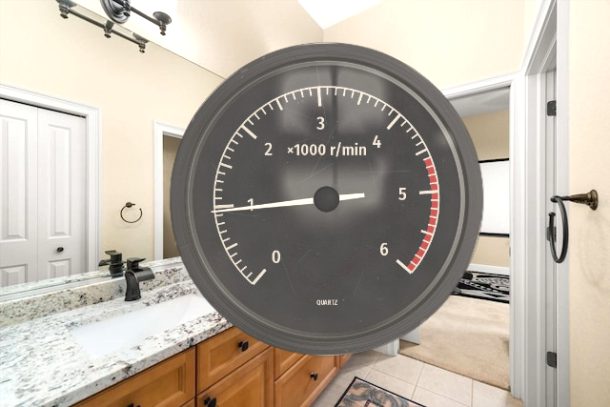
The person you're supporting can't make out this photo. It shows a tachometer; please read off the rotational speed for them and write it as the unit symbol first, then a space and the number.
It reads rpm 950
